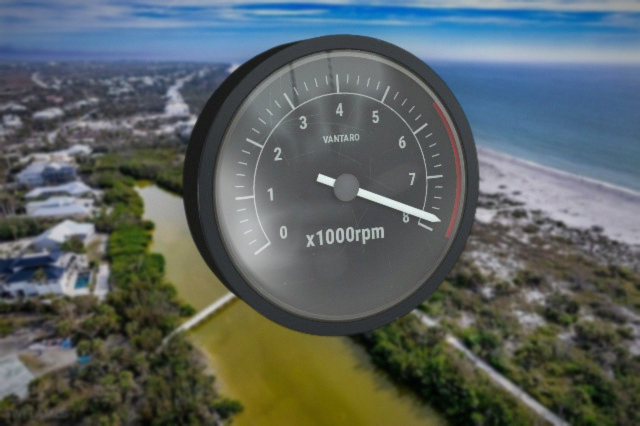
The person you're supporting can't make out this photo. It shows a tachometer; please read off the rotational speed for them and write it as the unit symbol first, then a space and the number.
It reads rpm 7800
